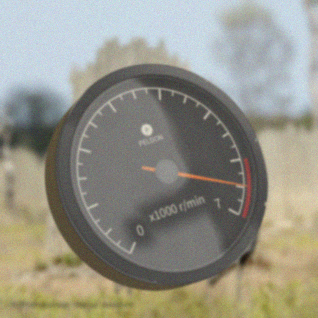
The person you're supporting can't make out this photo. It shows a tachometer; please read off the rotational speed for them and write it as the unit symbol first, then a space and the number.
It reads rpm 6500
